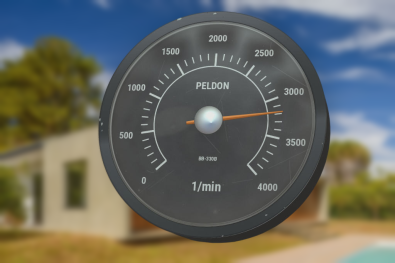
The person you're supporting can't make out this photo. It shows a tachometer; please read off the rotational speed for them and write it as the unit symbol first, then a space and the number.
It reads rpm 3200
